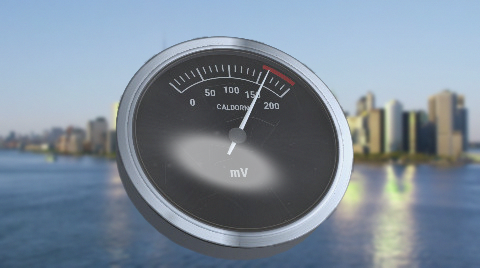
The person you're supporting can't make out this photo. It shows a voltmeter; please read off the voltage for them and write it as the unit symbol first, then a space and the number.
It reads mV 160
